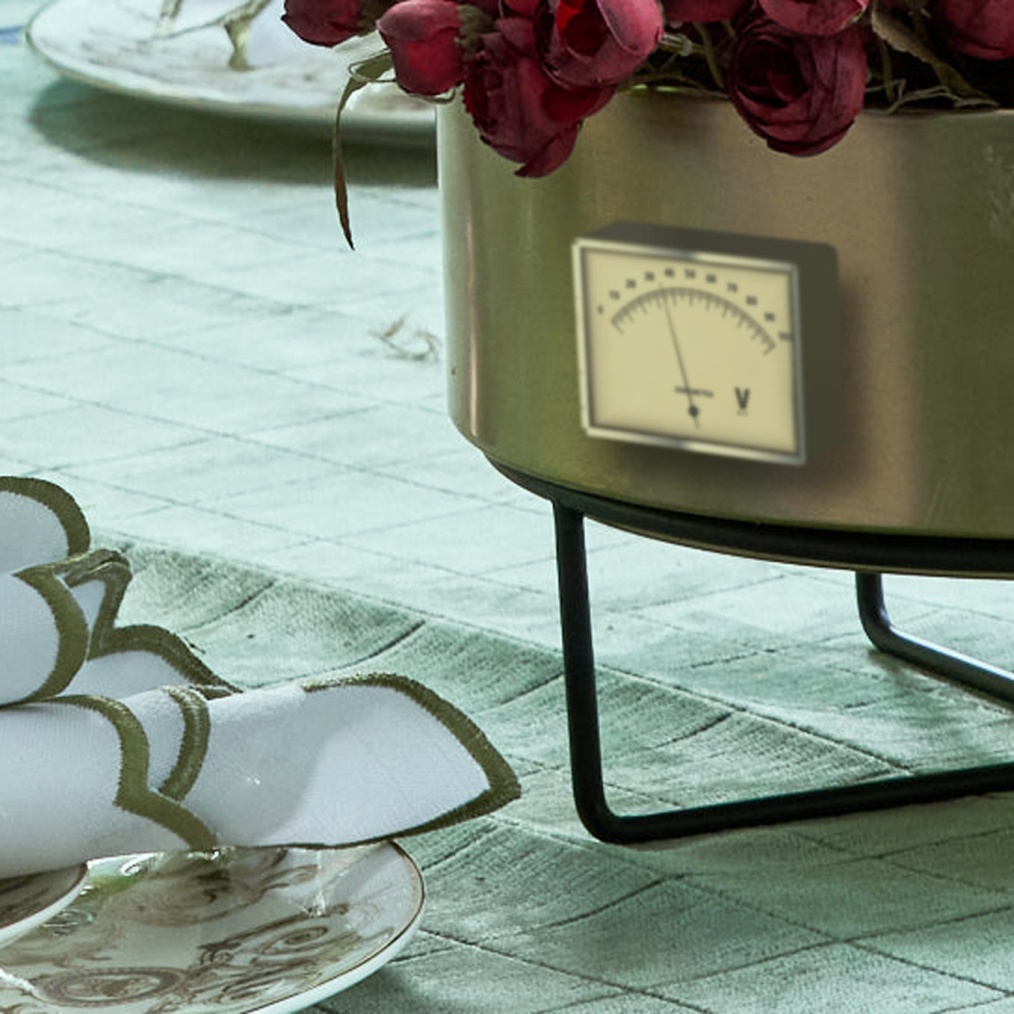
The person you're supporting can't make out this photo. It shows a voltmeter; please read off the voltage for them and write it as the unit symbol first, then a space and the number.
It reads V 35
